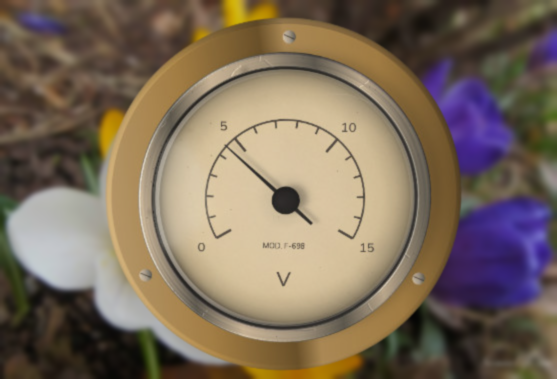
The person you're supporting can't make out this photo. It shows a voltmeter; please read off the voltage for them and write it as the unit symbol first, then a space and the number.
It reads V 4.5
